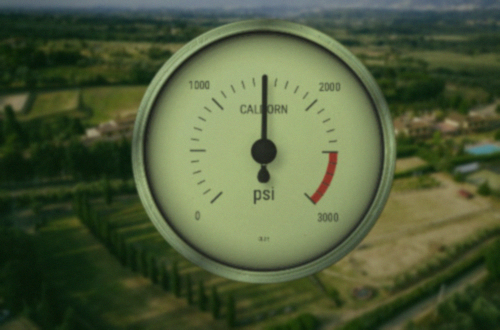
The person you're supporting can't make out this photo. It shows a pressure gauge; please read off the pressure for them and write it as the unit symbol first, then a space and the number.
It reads psi 1500
